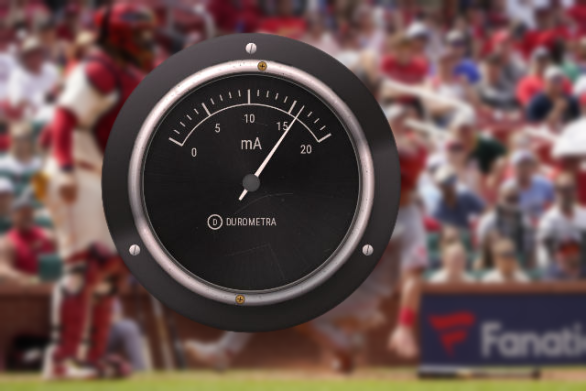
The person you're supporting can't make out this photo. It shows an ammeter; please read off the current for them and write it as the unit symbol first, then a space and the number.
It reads mA 16
